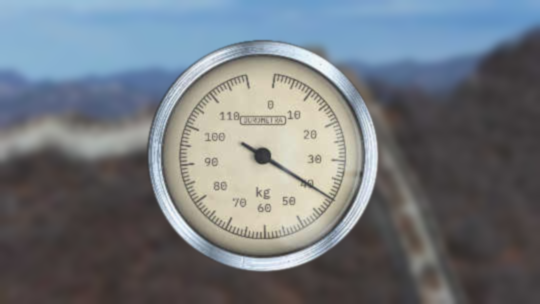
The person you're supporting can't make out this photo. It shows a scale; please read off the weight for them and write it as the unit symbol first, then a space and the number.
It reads kg 40
